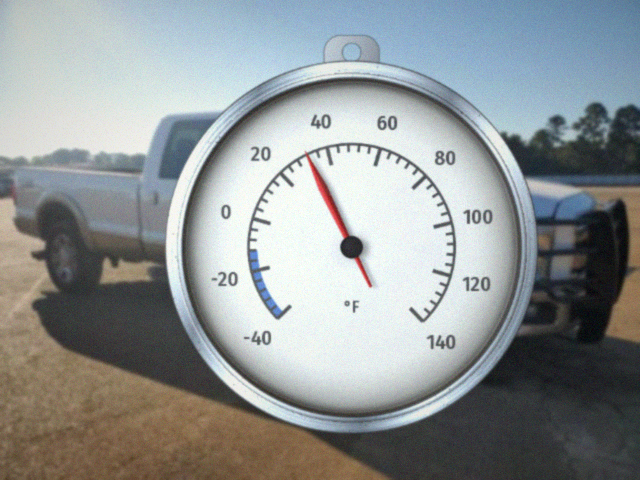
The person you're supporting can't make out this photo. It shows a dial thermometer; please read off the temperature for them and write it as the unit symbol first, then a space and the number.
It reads °F 32
